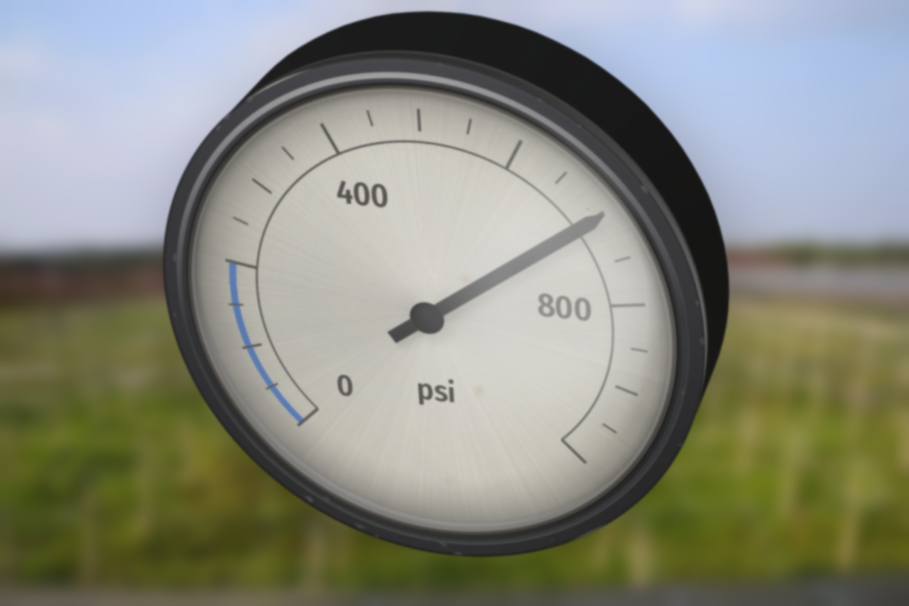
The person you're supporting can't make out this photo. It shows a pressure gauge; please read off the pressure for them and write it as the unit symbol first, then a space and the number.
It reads psi 700
